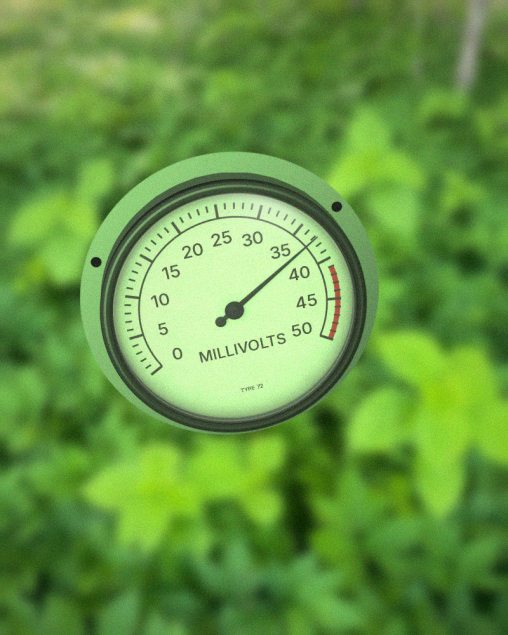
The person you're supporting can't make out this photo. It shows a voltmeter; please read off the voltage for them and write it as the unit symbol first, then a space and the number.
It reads mV 37
